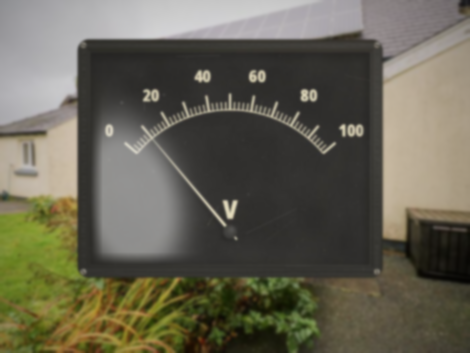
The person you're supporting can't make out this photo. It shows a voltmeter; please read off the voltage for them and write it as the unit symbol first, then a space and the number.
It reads V 10
